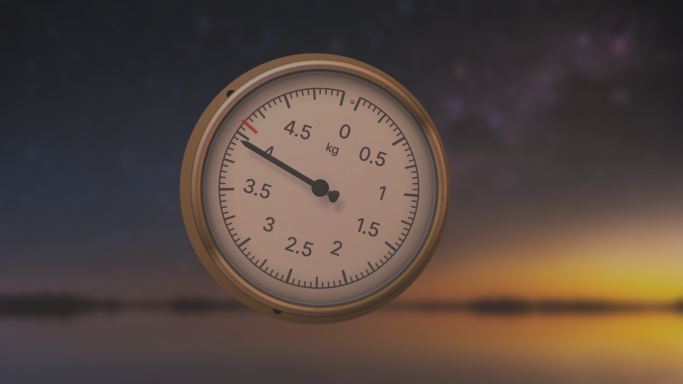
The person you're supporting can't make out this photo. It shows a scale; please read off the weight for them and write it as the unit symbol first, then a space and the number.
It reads kg 3.95
